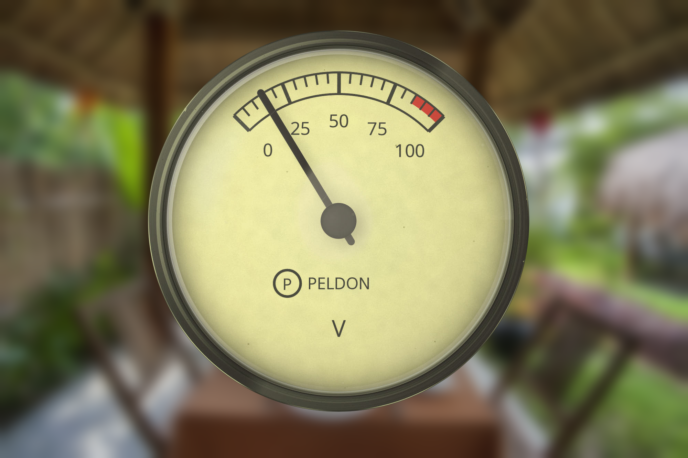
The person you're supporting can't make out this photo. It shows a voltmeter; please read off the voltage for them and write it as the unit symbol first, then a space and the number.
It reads V 15
